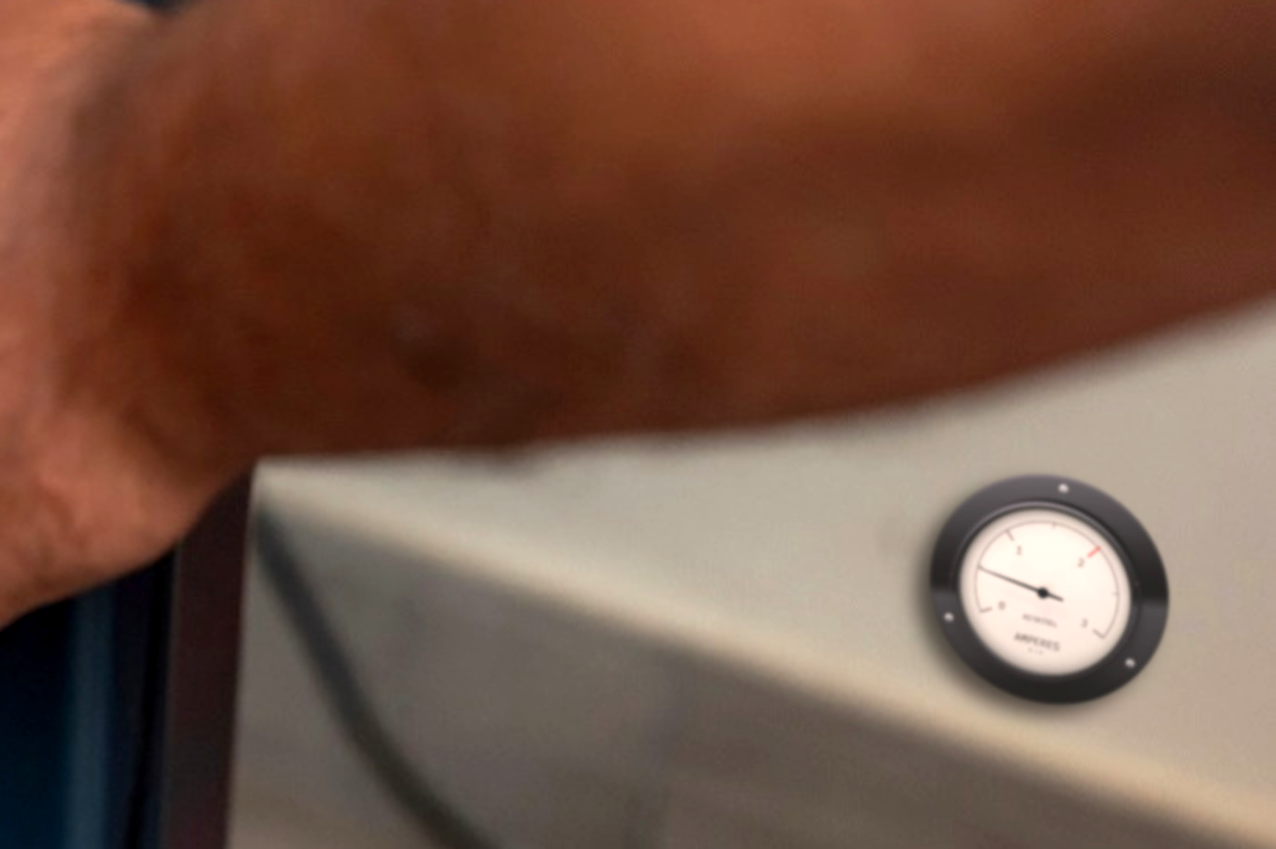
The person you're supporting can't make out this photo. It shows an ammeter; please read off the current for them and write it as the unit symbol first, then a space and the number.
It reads A 0.5
